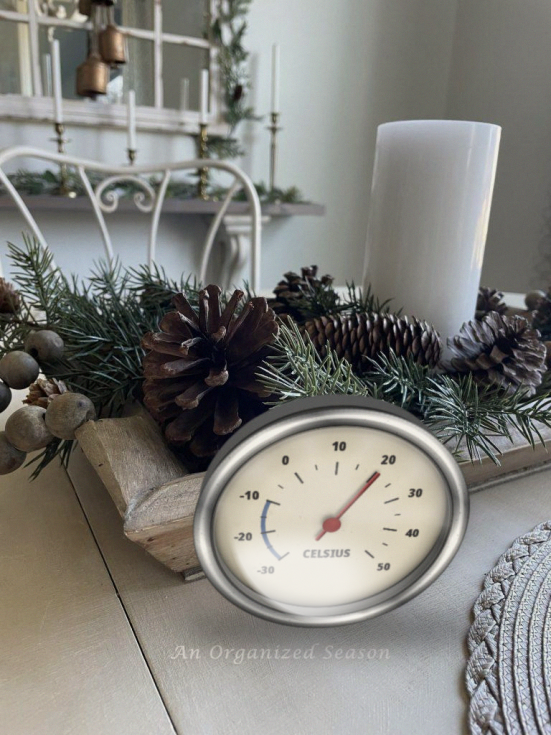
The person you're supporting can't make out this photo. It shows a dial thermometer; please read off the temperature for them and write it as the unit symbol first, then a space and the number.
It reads °C 20
